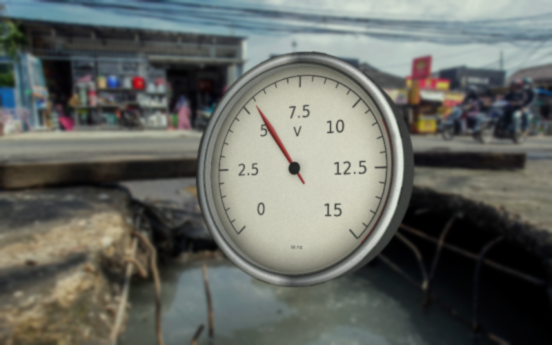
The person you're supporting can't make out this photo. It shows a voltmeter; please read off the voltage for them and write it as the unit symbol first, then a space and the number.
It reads V 5.5
